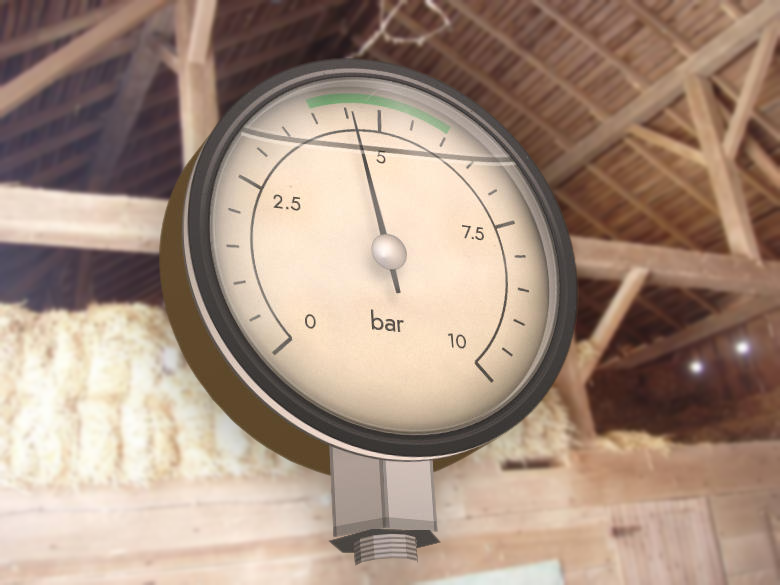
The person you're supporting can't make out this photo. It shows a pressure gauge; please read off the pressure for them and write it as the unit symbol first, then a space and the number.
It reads bar 4.5
